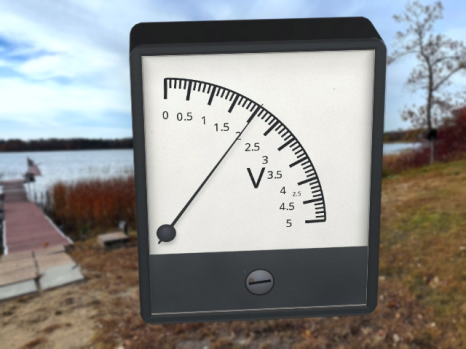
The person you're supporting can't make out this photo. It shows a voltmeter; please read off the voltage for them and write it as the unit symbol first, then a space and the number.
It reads V 2
